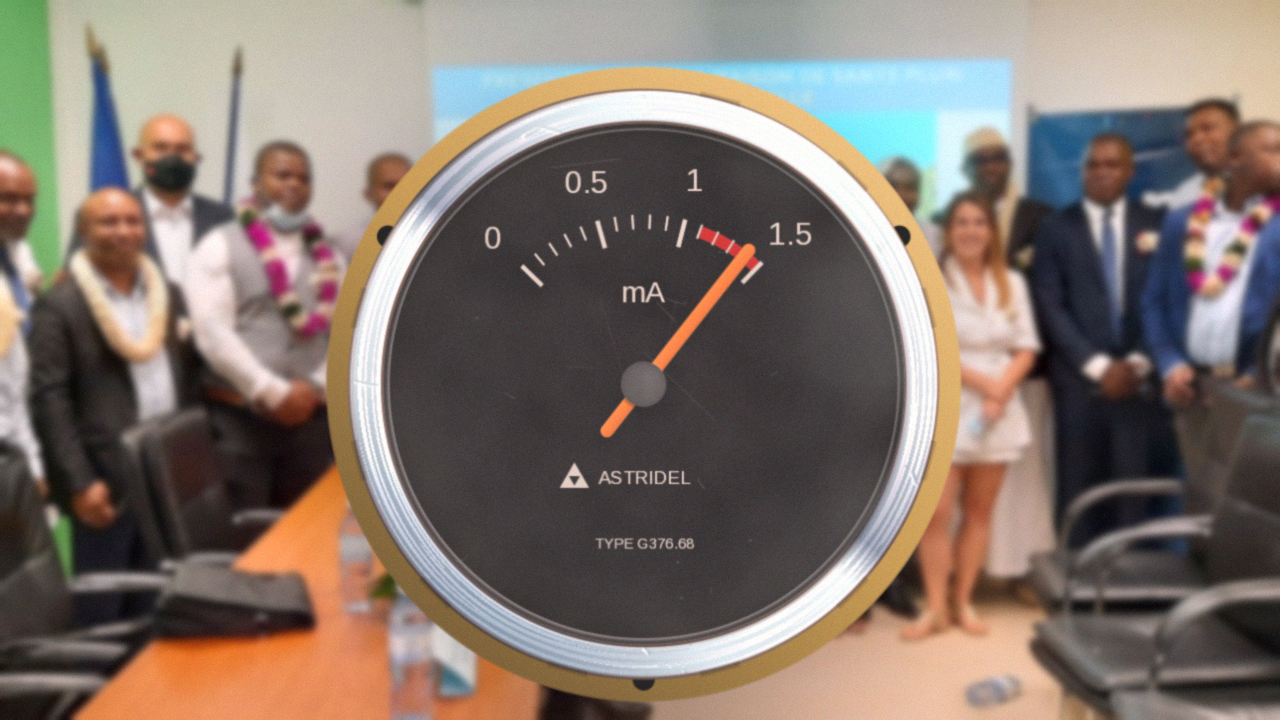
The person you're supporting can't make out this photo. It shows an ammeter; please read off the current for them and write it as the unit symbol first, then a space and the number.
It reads mA 1.4
